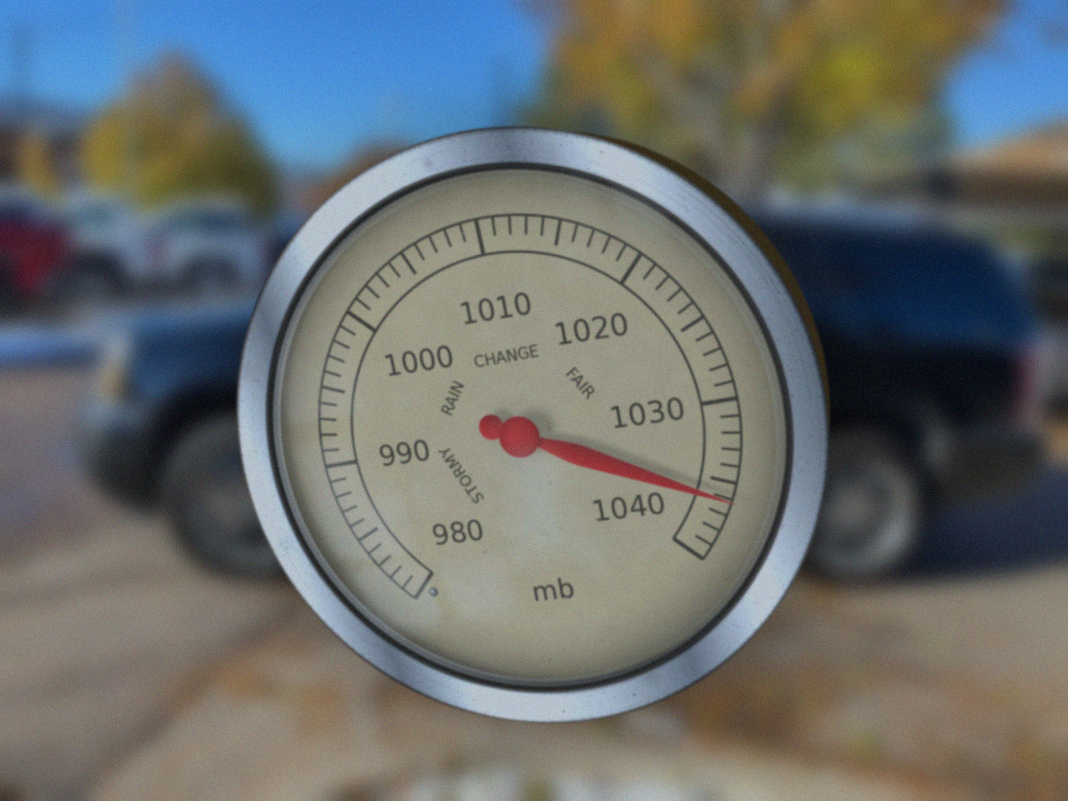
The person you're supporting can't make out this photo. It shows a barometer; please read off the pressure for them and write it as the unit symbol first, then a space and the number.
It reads mbar 1036
